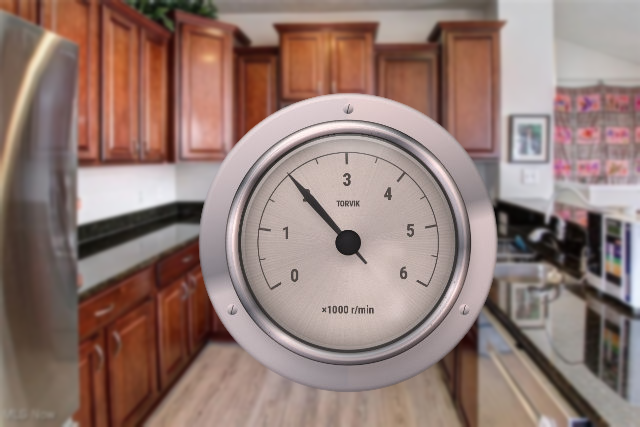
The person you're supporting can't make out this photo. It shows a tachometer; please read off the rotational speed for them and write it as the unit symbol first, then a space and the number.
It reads rpm 2000
